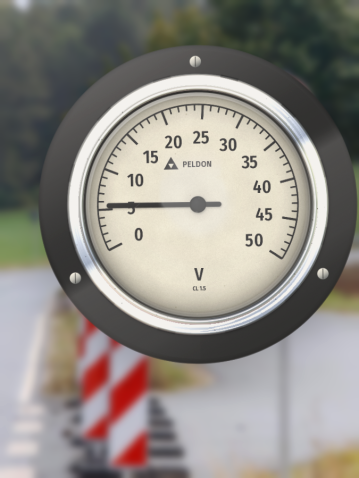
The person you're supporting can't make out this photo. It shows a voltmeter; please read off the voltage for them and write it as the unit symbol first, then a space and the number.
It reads V 5.5
